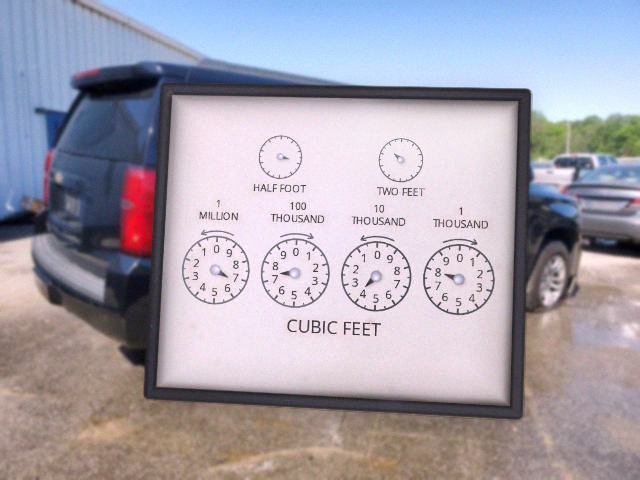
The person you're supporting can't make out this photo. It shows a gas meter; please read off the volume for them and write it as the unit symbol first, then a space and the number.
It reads ft³ 673800
